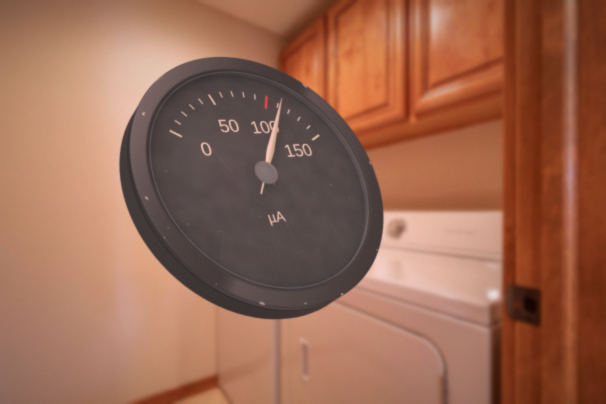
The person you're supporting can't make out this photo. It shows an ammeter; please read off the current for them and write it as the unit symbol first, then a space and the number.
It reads µA 110
